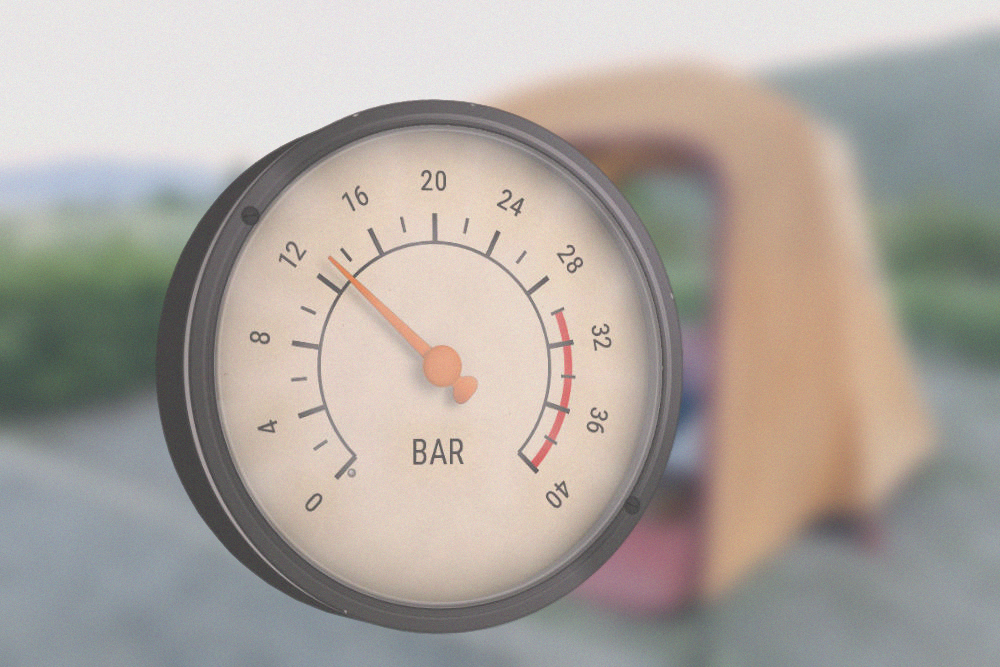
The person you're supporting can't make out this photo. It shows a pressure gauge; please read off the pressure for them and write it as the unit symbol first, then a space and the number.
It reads bar 13
